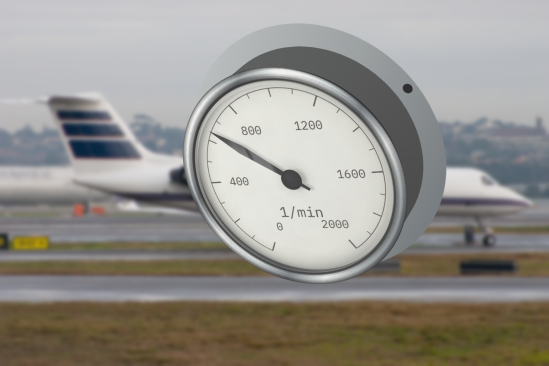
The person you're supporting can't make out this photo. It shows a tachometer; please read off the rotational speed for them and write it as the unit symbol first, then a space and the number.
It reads rpm 650
